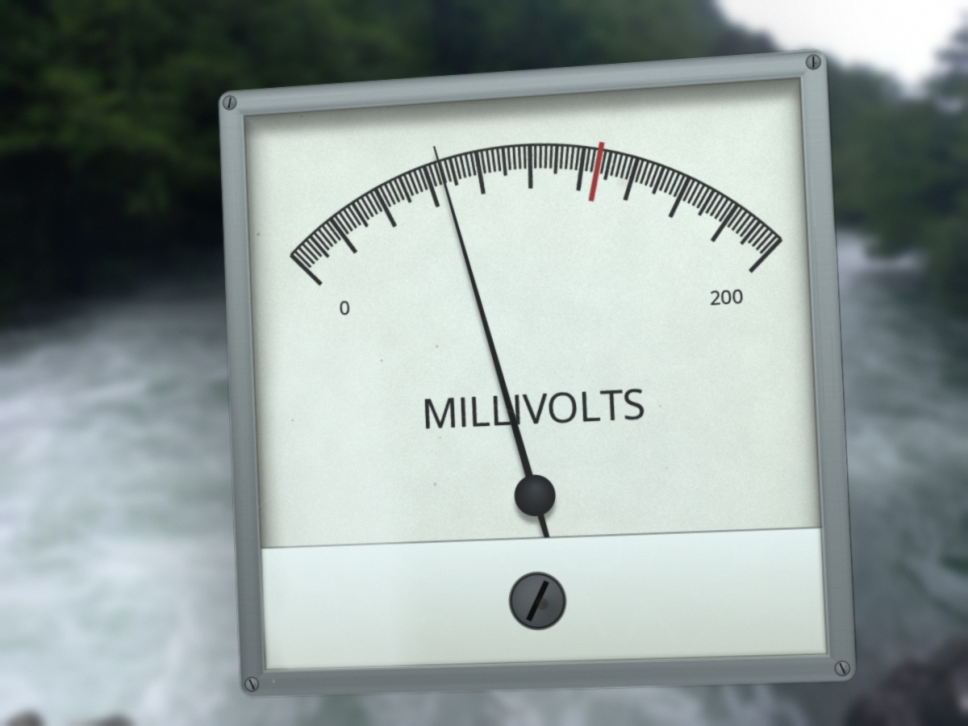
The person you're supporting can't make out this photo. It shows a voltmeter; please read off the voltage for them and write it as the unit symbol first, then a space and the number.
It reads mV 66
